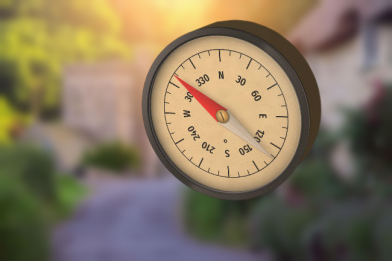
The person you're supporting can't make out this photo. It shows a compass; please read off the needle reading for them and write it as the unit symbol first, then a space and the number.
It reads ° 310
